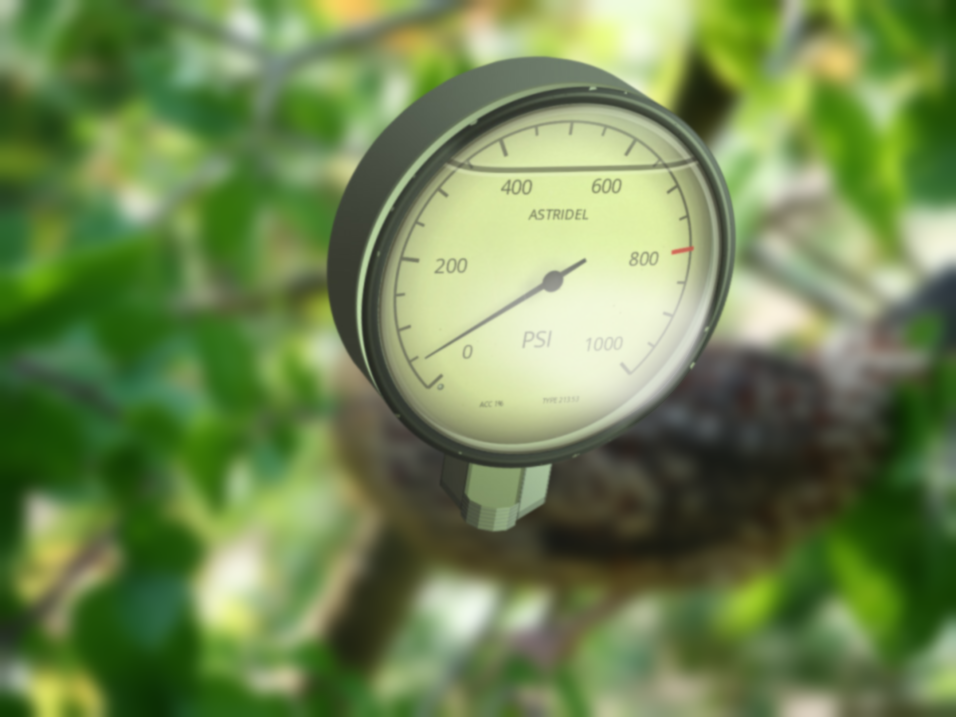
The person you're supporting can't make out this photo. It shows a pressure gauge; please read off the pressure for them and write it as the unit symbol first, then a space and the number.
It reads psi 50
